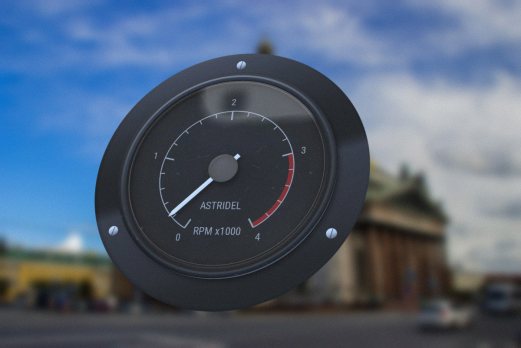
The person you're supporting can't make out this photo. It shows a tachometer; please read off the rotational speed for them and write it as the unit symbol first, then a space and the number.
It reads rpm 200
